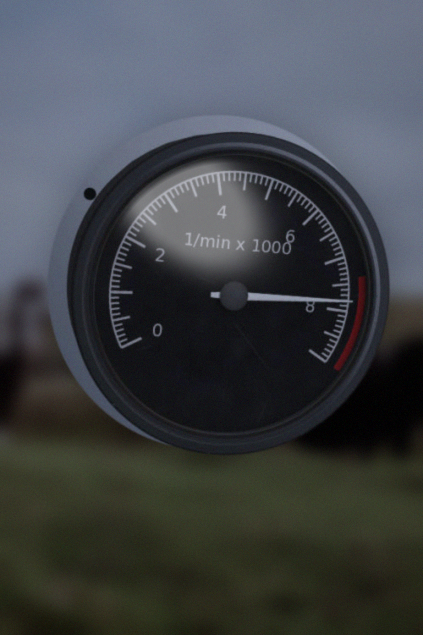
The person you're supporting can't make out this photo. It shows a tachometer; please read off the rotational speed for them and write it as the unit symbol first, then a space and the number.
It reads rpm 7800
